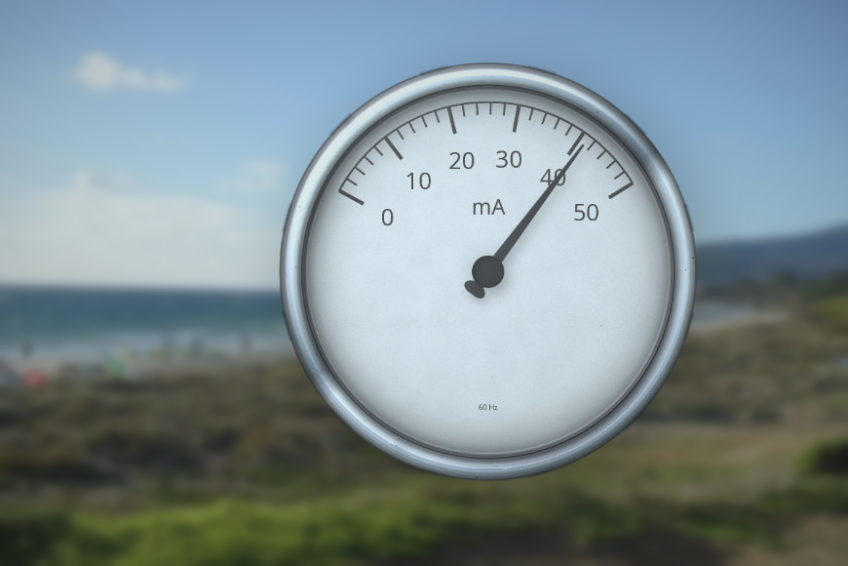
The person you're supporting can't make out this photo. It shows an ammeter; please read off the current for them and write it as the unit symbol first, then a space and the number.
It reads mA 41
